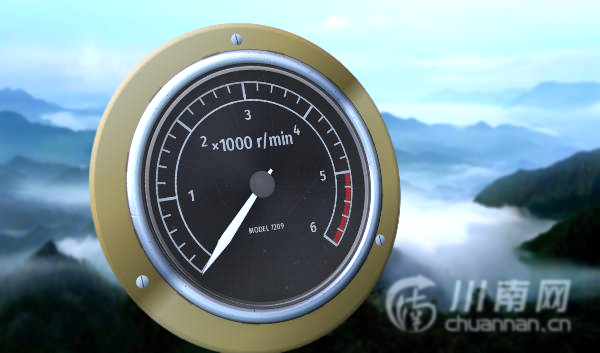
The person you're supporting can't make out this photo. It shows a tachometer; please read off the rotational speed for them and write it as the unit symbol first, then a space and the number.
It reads rpm 0
